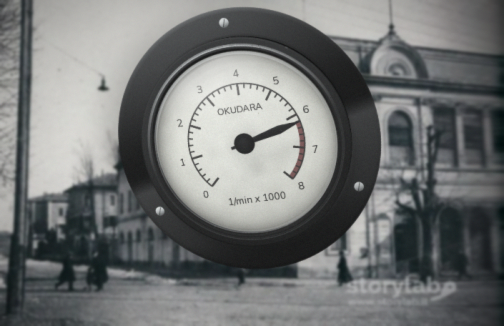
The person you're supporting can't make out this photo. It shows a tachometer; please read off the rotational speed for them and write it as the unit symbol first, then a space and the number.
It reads rpm 6200
